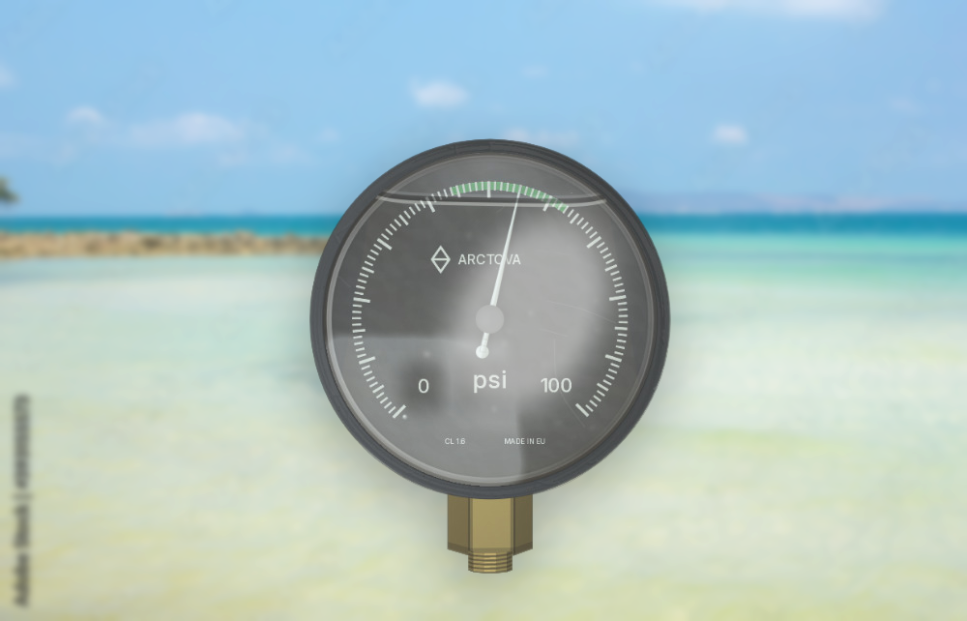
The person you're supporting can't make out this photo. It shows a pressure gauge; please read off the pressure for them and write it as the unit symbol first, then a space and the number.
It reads psi 55
